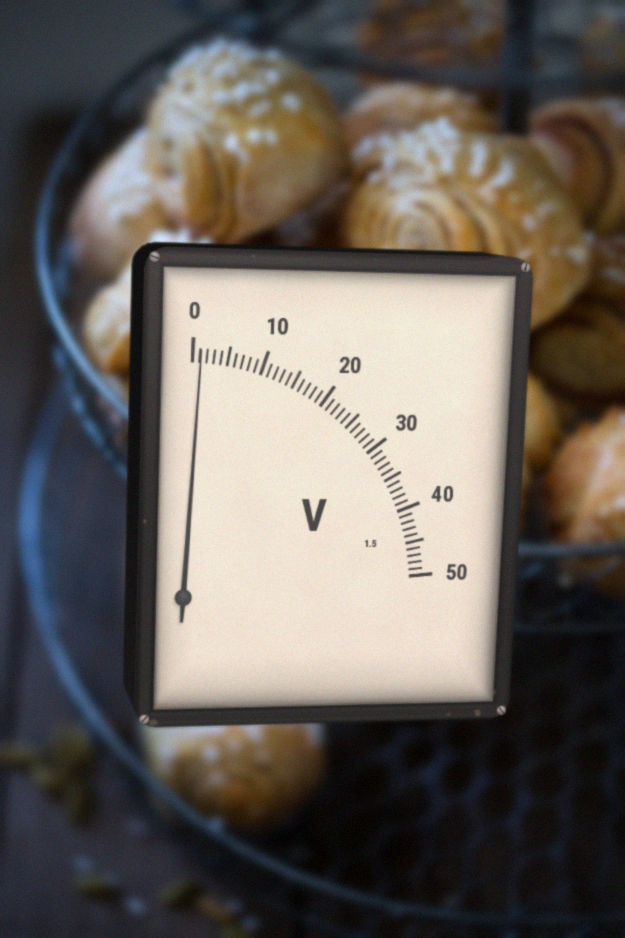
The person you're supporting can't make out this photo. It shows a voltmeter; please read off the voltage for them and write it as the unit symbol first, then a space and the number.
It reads V 1
